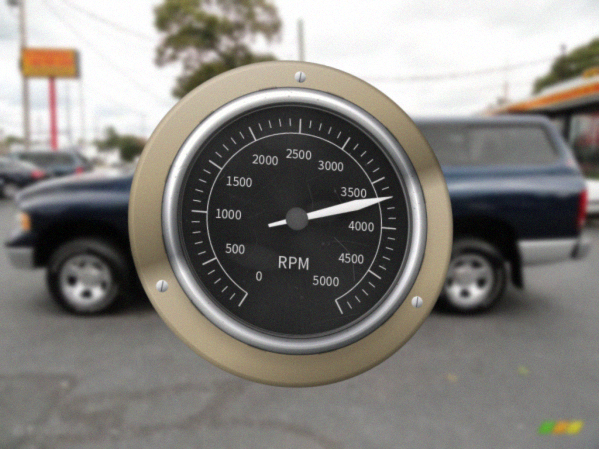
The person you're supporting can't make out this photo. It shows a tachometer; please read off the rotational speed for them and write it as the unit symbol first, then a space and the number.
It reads rpm 3700
